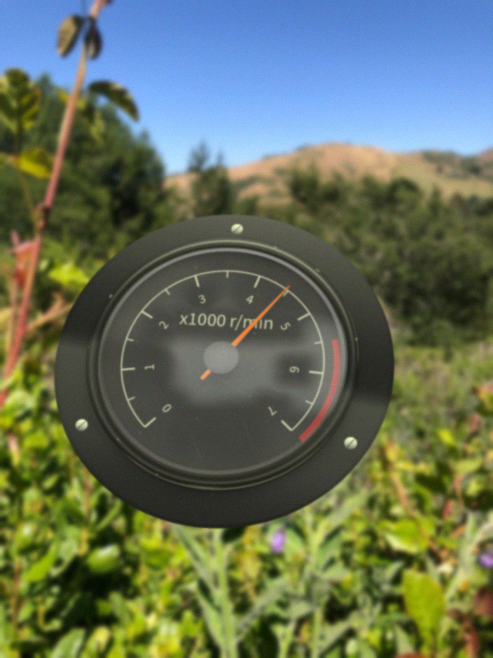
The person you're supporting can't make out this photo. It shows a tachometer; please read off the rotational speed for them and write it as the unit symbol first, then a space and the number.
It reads rpm 4500
